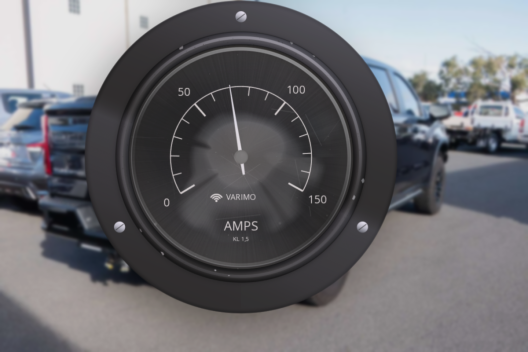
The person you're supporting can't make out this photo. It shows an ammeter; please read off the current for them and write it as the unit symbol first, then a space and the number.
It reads A 70
